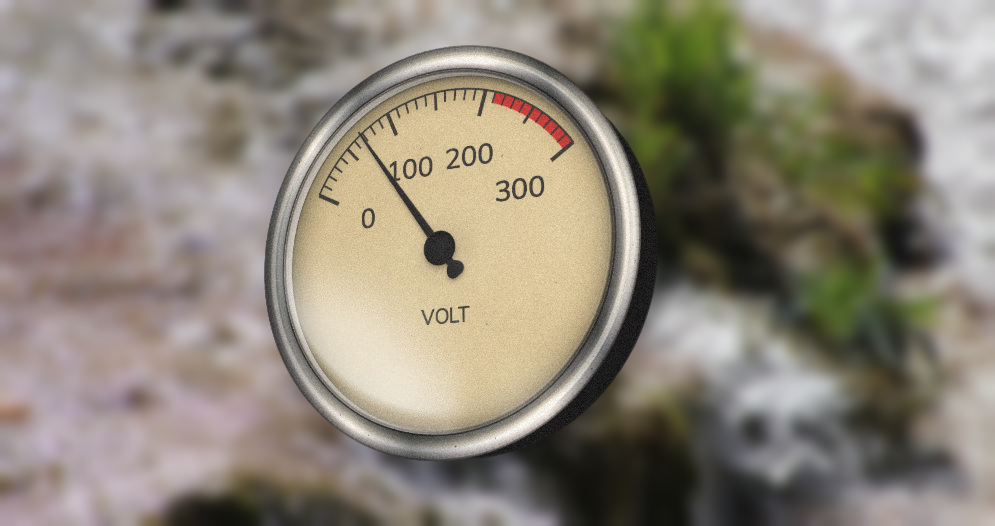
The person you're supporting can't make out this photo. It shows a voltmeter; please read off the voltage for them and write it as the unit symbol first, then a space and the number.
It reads V 70
